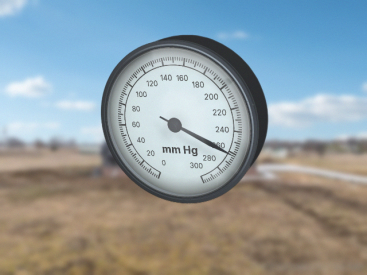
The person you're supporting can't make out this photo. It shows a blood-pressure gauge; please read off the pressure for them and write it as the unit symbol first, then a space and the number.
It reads mmHg 260
